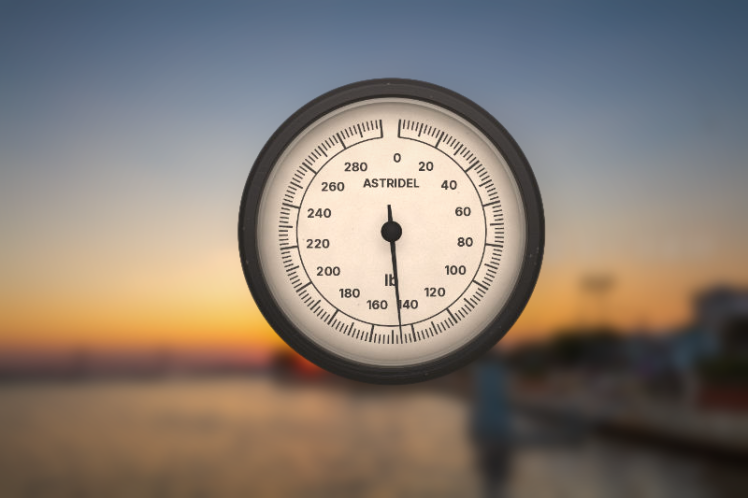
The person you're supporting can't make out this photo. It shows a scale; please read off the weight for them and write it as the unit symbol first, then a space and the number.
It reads lb 146
